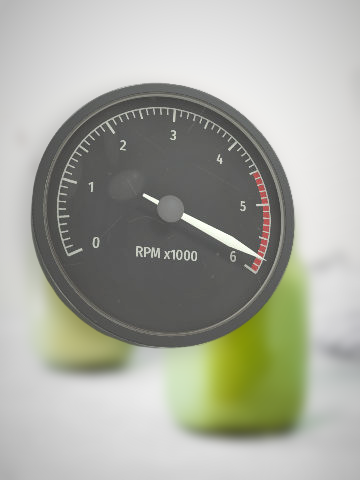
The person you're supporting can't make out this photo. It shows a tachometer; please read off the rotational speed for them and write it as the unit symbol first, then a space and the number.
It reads rpm 5800
